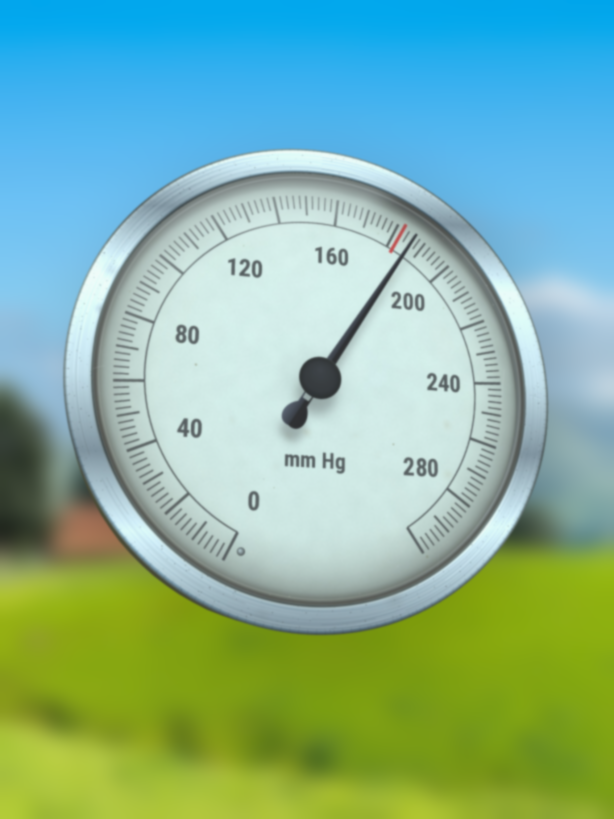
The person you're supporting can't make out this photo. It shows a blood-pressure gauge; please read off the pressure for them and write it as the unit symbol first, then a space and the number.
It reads mmHg 186
